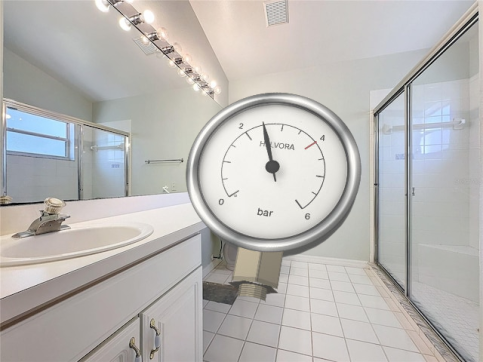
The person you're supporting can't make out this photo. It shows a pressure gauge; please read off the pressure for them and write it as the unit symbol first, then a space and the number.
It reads bar 2.5
